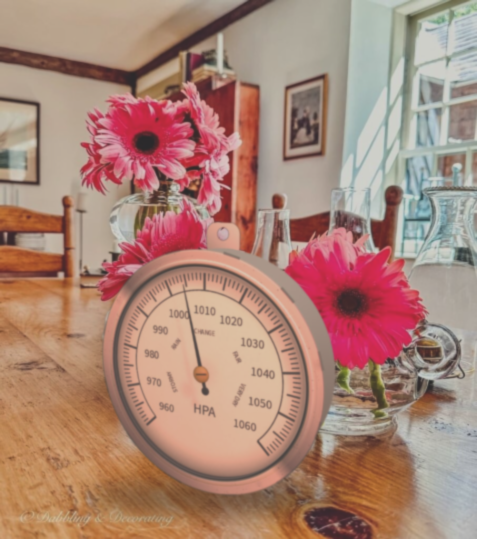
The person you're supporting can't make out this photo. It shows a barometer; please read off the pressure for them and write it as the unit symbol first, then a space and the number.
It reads hPa 1005
